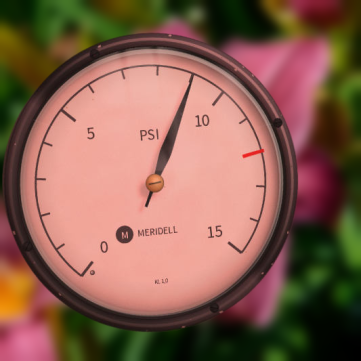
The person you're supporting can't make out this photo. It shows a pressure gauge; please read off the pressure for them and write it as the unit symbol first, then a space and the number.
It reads psi 9
